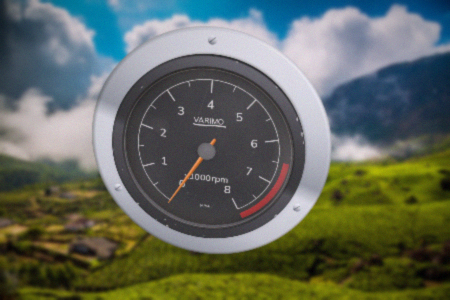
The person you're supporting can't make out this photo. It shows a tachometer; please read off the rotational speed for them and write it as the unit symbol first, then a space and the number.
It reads rpm 0
